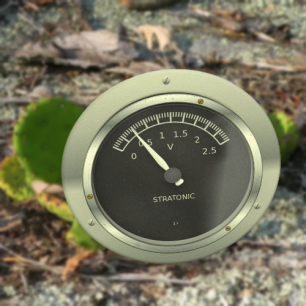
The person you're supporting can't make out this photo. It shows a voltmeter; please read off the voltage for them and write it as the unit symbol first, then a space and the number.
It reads V 0.5
